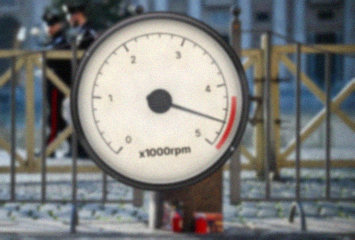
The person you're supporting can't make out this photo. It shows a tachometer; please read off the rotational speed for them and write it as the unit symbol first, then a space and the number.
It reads rpm 4600
